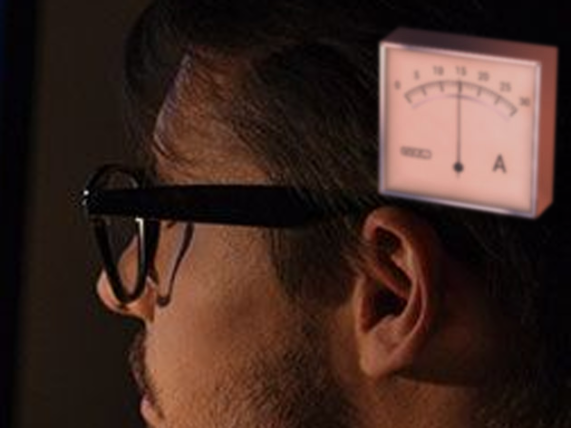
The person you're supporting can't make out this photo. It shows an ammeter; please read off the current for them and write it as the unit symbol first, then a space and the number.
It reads A 15
